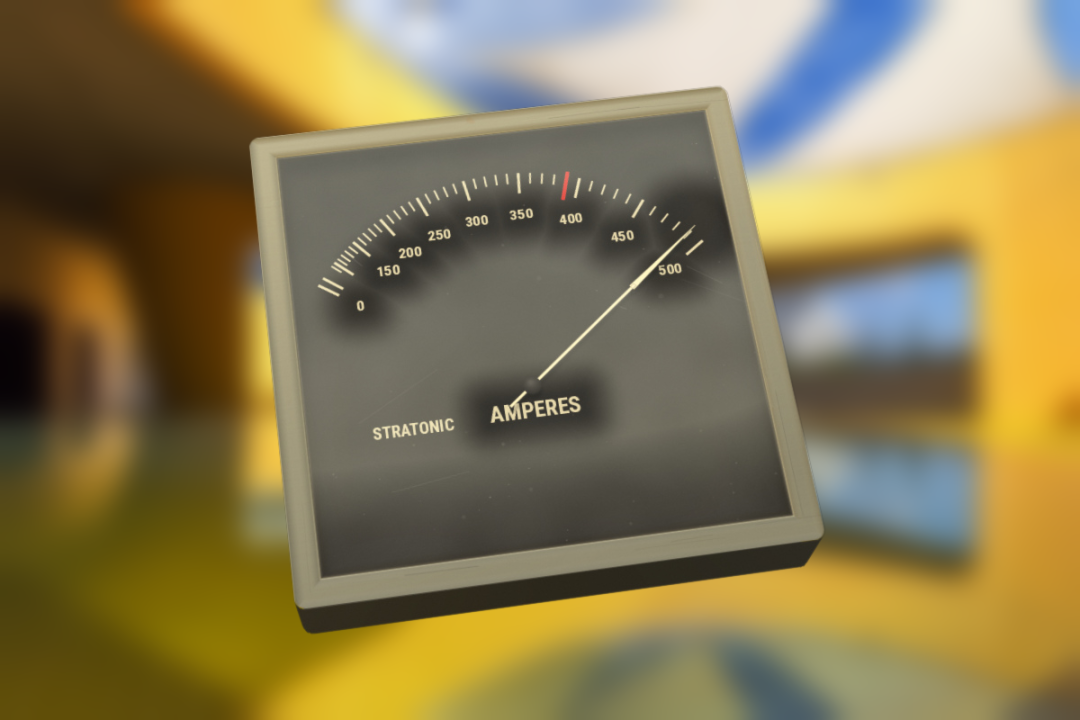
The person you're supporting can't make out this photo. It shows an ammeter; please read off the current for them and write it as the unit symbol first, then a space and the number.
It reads A 490
